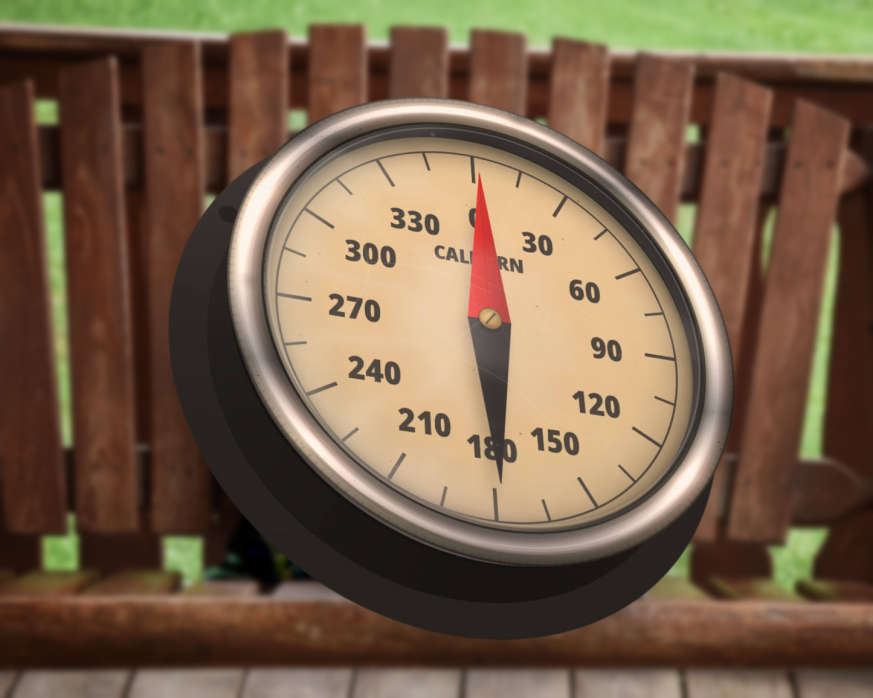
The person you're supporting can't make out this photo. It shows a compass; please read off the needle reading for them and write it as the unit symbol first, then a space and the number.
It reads ° 0
